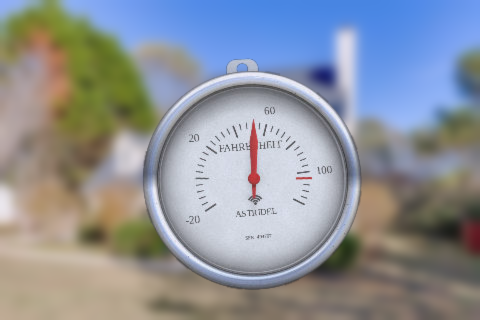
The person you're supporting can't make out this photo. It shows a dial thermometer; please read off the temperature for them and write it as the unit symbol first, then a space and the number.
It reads °F 52
